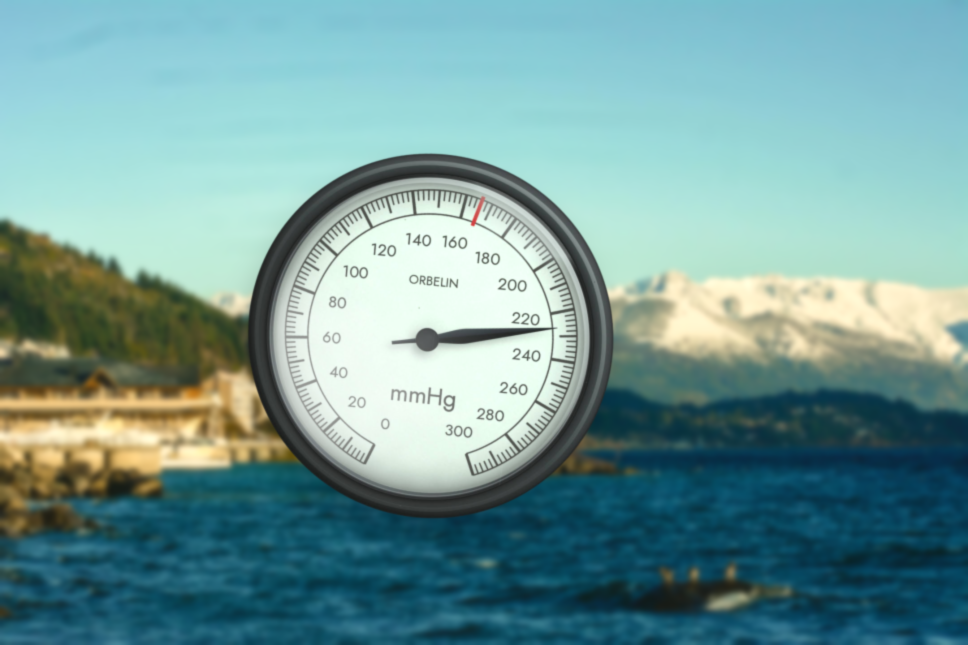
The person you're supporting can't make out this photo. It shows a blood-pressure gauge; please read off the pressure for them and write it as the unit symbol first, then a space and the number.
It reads mmHg 226
